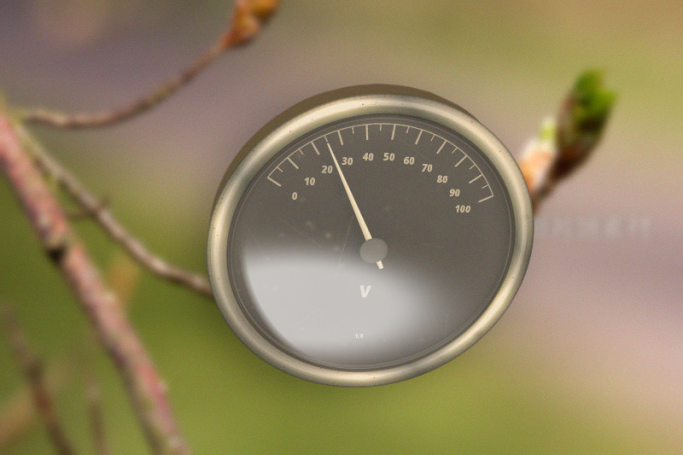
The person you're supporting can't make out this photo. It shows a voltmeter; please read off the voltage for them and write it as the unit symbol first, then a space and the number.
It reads V 25
